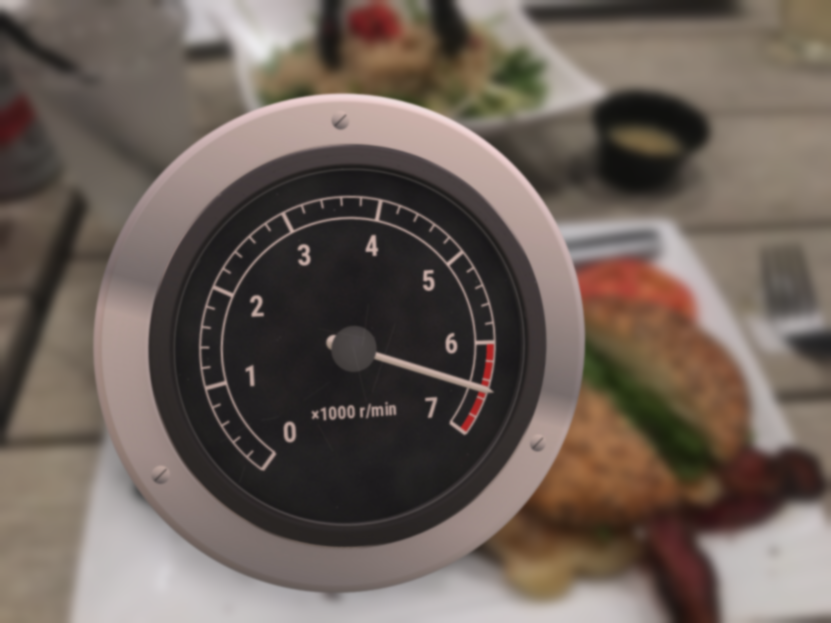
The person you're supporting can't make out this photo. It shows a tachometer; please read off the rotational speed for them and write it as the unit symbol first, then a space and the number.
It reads rpm 6500
